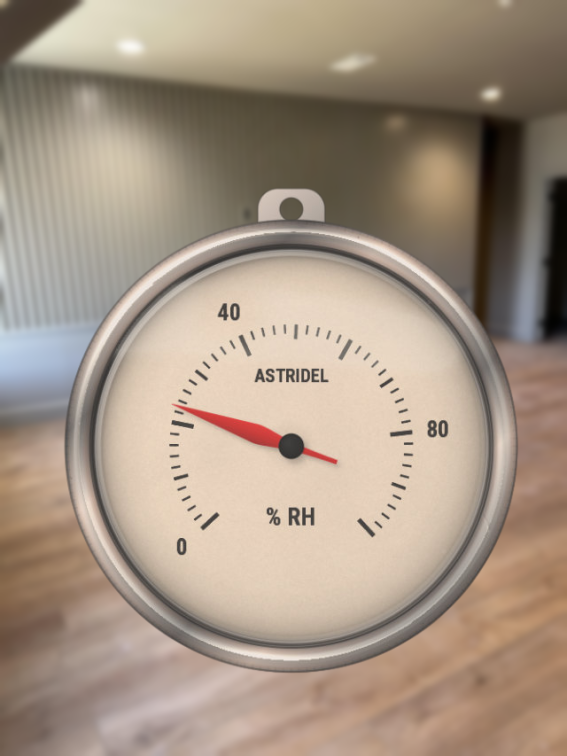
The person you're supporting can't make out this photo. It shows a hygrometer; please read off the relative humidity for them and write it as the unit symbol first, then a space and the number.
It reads % 23
